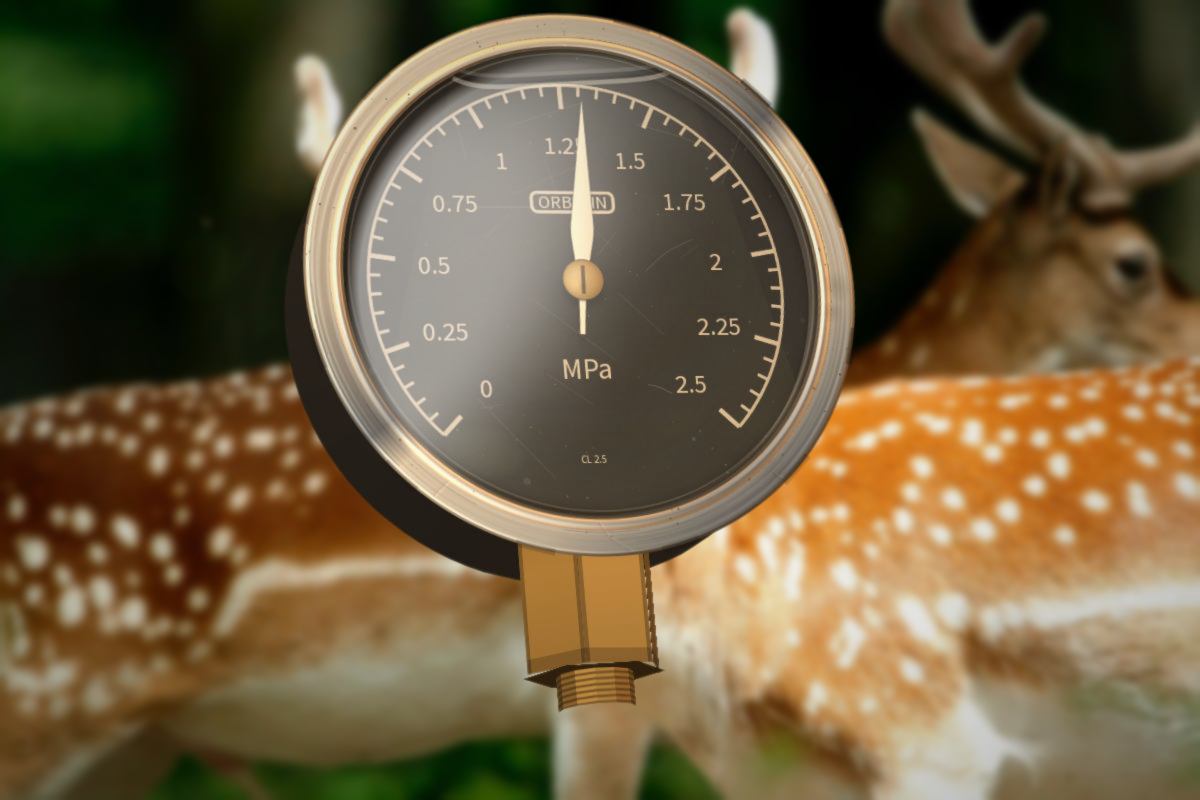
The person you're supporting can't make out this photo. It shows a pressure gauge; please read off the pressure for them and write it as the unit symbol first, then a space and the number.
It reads MPa 1.3
